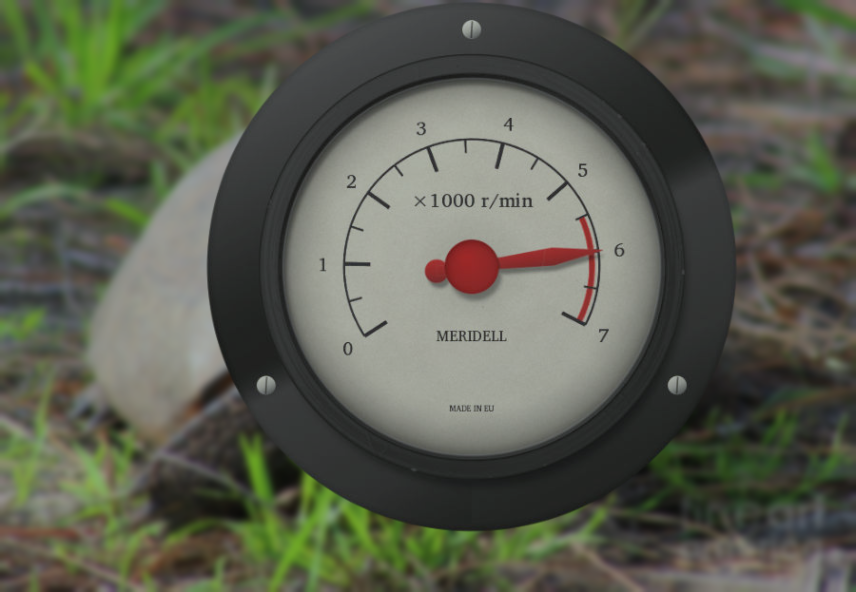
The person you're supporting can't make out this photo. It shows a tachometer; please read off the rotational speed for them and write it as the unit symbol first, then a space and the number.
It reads rpm 6000
